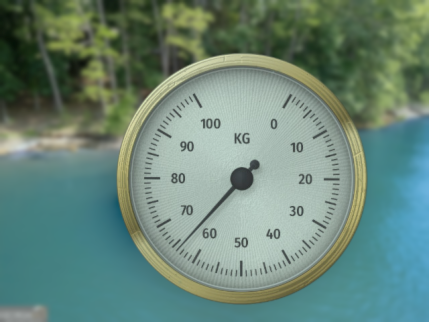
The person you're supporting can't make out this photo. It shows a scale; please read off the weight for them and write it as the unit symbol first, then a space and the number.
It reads kg 64
